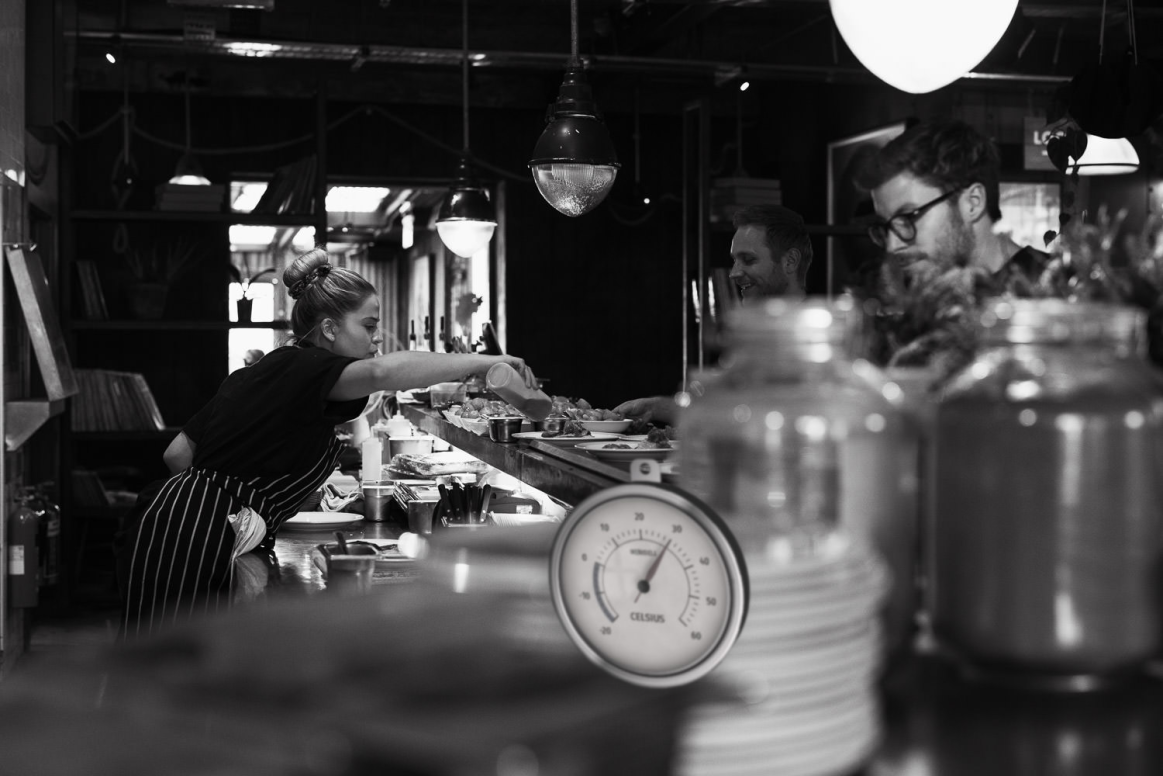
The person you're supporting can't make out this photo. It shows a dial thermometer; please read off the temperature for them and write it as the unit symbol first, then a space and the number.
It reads °C 30
